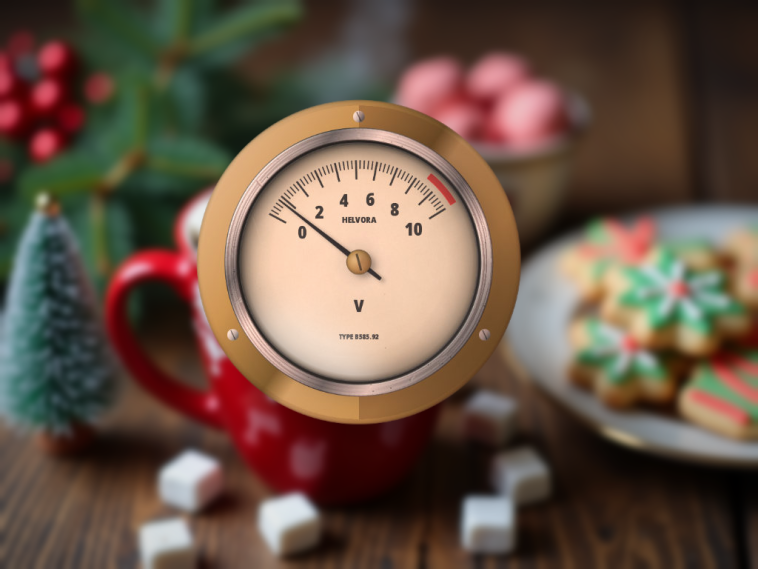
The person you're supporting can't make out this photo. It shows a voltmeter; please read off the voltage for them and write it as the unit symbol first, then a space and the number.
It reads V 0.8
